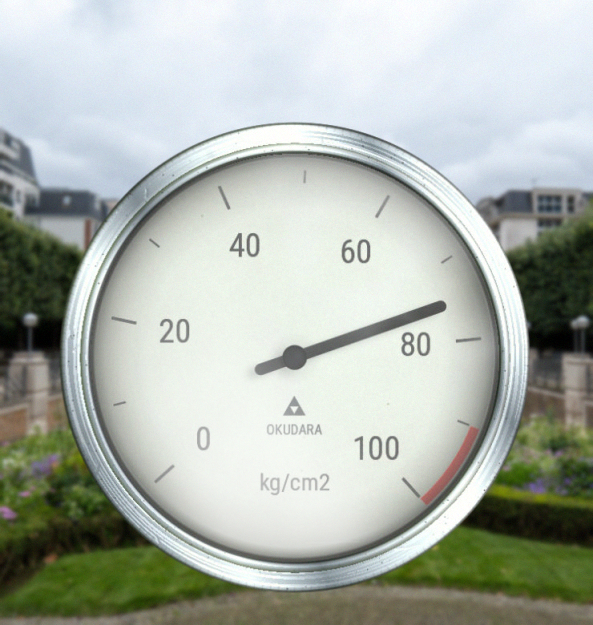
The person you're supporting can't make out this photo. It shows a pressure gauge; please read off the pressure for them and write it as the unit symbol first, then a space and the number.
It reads kg/cm² 75
